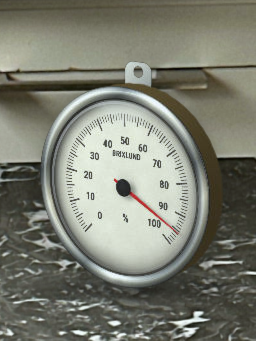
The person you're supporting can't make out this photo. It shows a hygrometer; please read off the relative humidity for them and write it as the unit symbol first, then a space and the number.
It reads % 95
